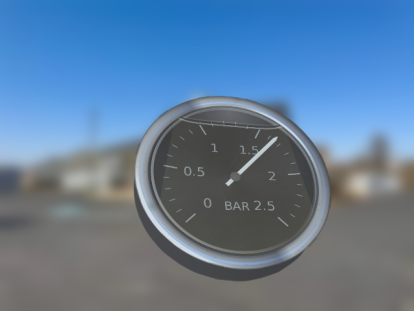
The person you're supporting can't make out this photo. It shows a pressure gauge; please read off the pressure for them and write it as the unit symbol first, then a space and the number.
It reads bar 1.65
